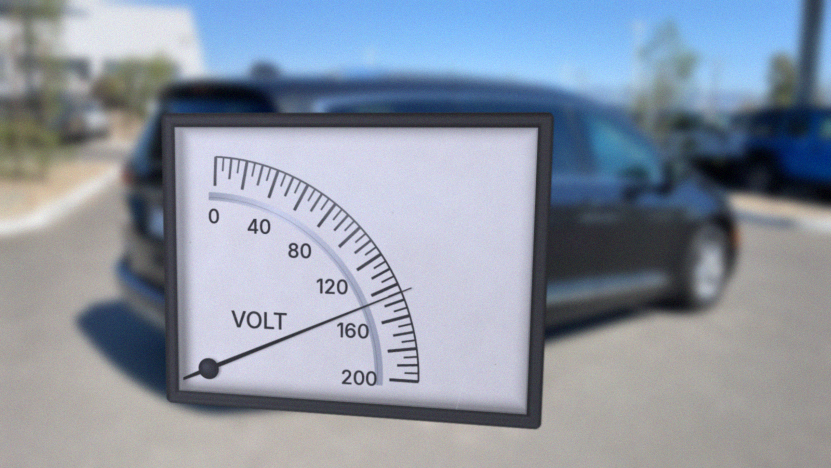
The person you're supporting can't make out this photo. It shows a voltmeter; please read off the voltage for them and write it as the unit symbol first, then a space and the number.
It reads V 145
